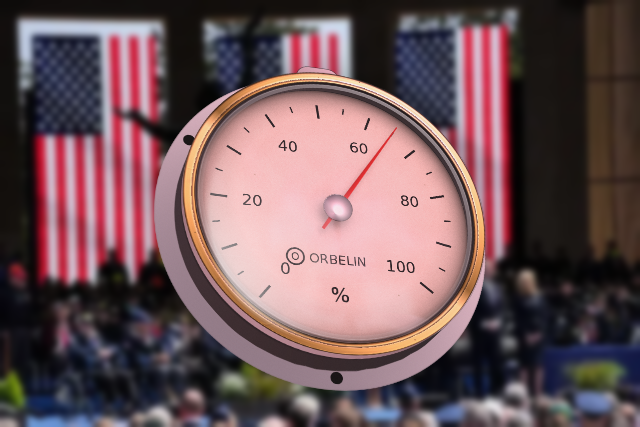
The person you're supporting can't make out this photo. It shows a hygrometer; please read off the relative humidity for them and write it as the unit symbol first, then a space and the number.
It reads % 65
